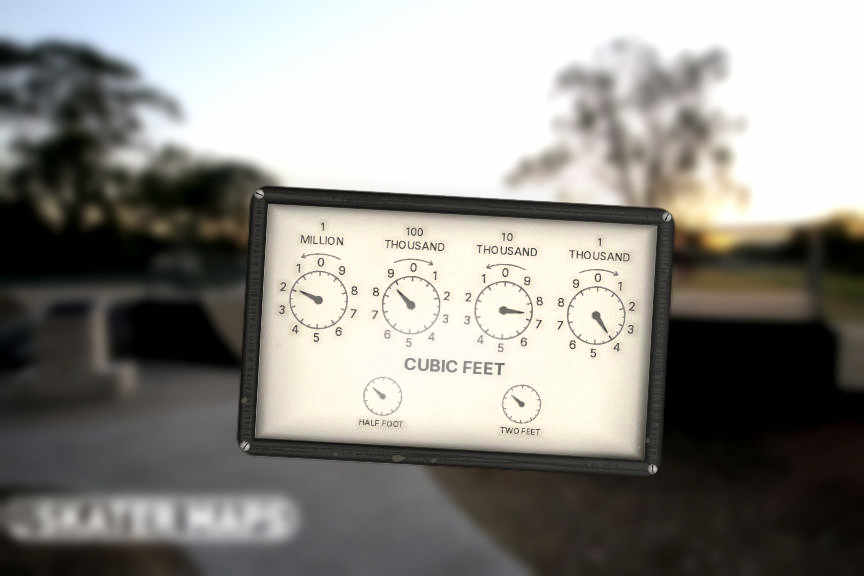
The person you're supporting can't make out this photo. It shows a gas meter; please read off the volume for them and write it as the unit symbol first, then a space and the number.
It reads ft³ 187400
